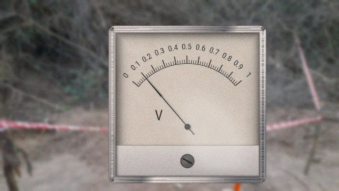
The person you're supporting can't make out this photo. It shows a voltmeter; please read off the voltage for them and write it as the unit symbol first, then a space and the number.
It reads V 0.1
